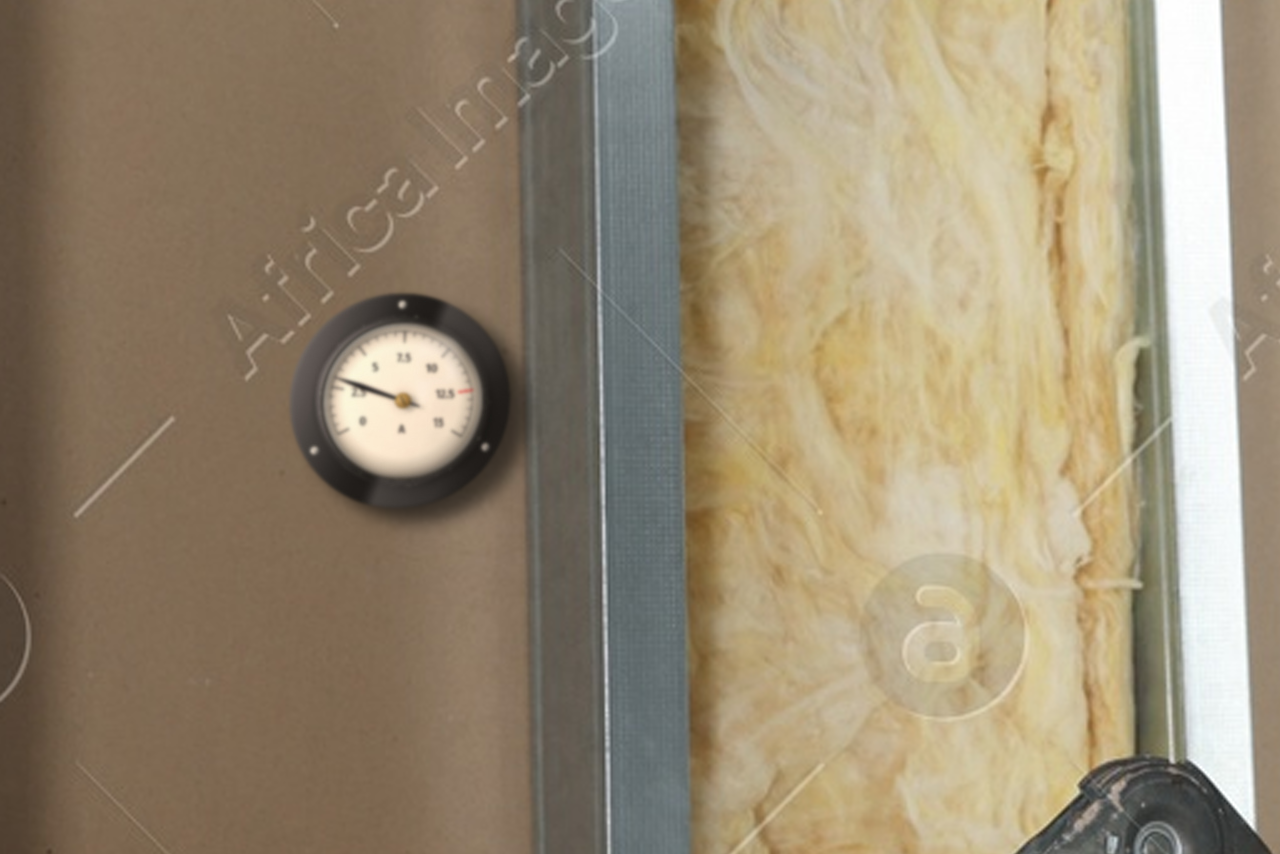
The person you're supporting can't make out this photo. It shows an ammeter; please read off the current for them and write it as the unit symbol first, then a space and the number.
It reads A 3
